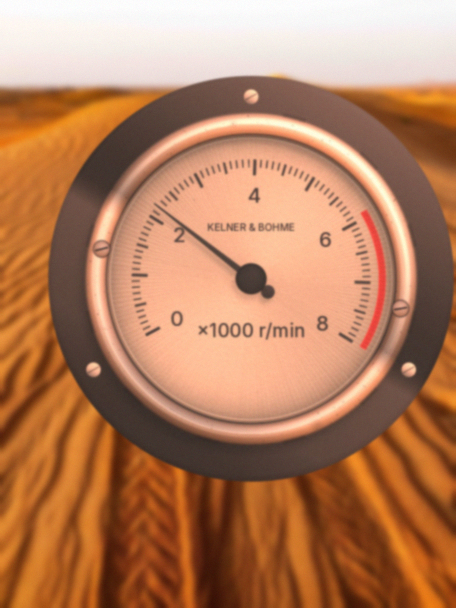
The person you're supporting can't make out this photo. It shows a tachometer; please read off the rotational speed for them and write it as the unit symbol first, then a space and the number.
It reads rpm 2200
